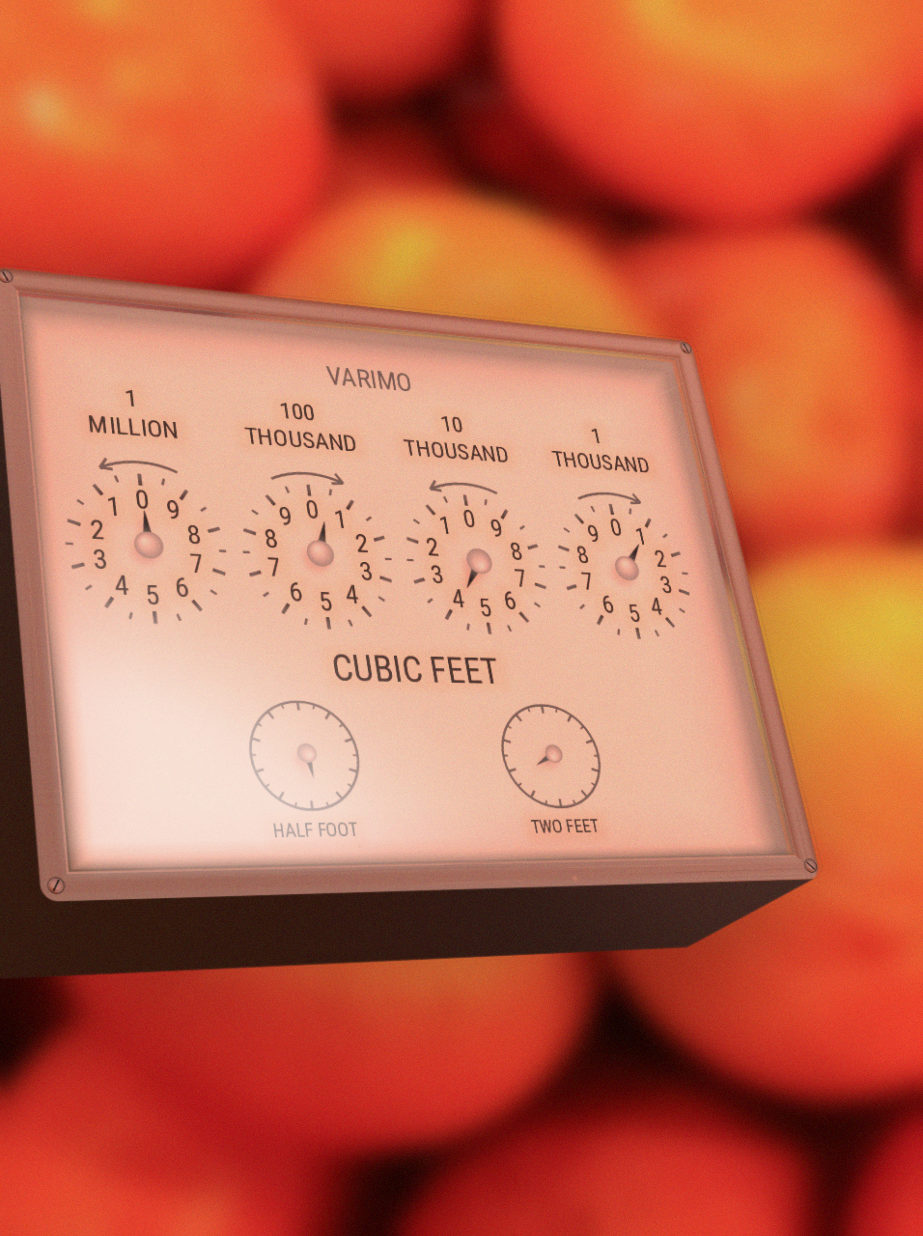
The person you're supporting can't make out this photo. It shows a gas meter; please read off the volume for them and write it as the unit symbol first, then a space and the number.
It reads ft³ 4100
